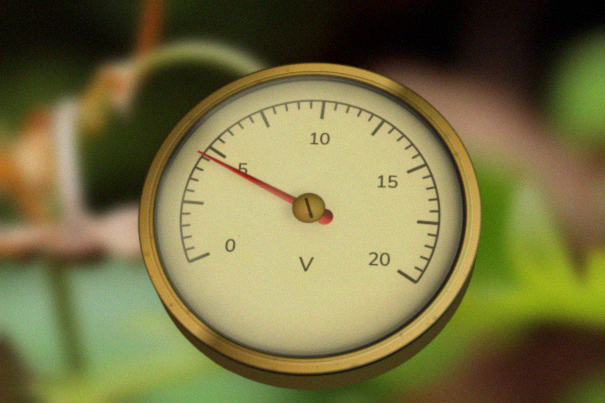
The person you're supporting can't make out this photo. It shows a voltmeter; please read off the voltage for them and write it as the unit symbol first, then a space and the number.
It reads V 4.5
